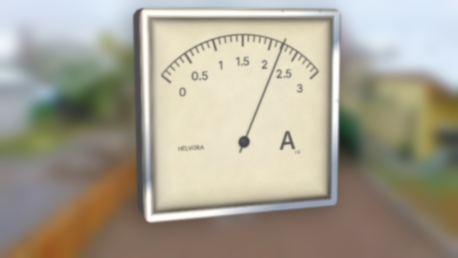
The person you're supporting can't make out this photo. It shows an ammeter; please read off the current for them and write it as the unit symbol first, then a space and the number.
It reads A 2.2
